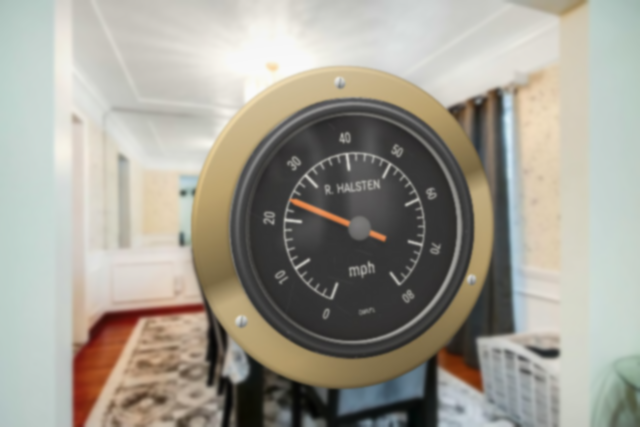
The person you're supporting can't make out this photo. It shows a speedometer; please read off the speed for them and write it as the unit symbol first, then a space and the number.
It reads mph 24
